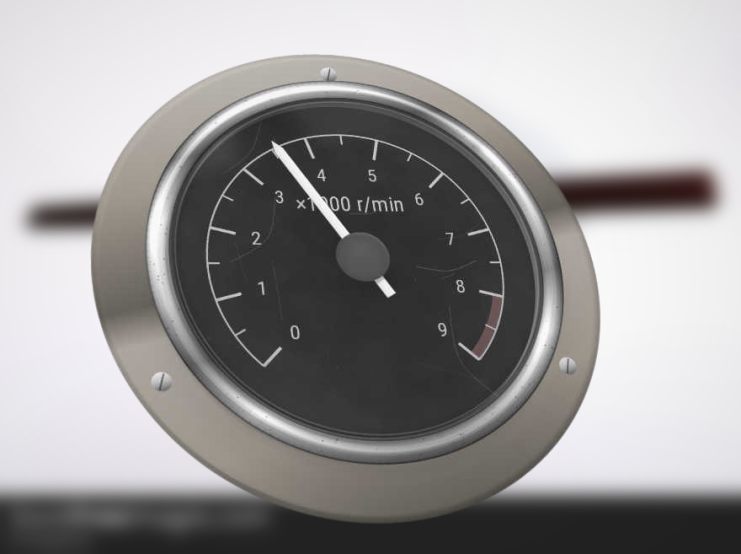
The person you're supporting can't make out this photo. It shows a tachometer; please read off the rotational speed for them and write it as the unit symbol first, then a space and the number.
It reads rpm 3500
